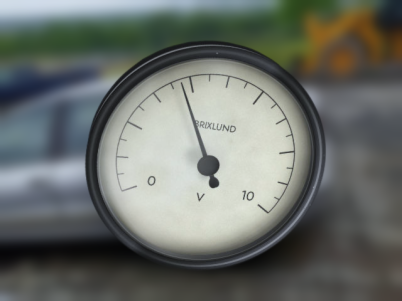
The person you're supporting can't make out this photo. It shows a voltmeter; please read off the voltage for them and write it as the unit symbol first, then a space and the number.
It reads V 3.75
